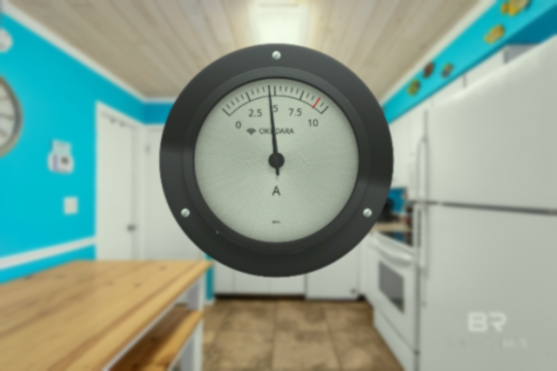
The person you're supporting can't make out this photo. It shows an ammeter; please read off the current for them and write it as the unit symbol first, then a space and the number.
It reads A 4.5
